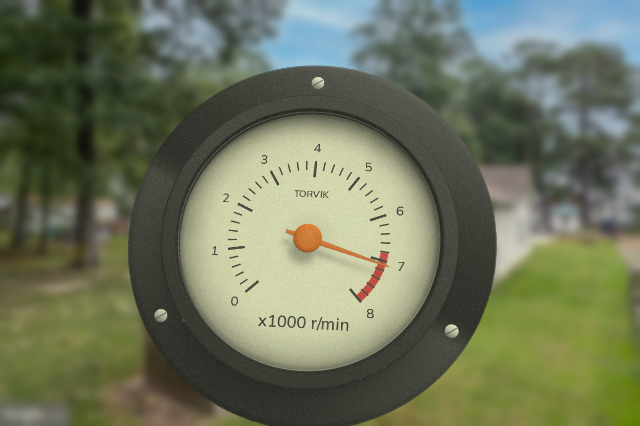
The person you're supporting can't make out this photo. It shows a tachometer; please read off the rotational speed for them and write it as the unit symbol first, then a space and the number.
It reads rpm 7100
